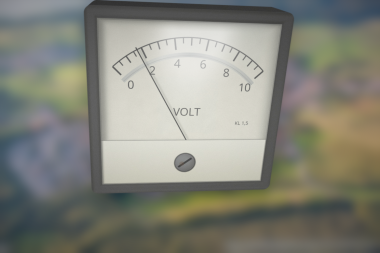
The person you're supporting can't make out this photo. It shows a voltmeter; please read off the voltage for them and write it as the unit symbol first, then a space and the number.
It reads V 1.75
